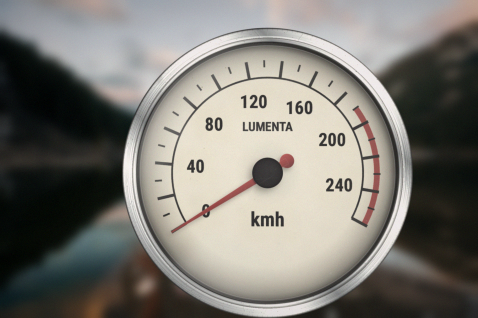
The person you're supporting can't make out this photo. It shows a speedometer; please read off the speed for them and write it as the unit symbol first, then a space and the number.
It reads km/h 0
